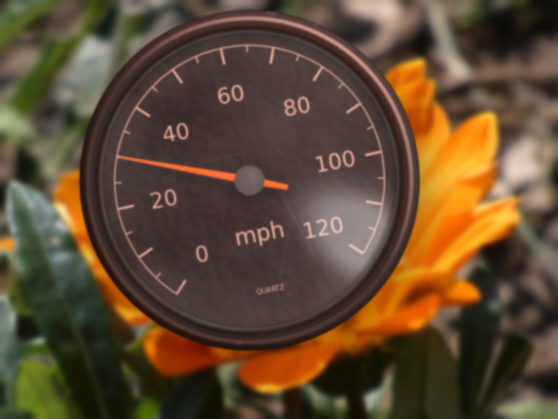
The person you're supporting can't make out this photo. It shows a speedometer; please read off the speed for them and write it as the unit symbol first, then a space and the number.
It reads mph 30
